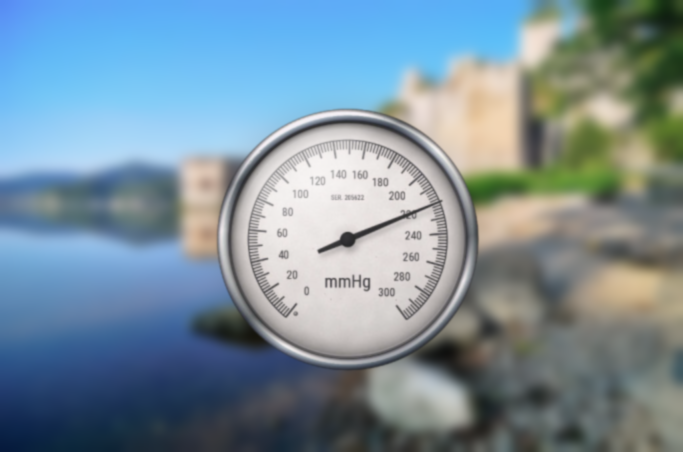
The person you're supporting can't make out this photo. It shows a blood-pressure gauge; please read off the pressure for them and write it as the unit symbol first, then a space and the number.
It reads mmHg 220
